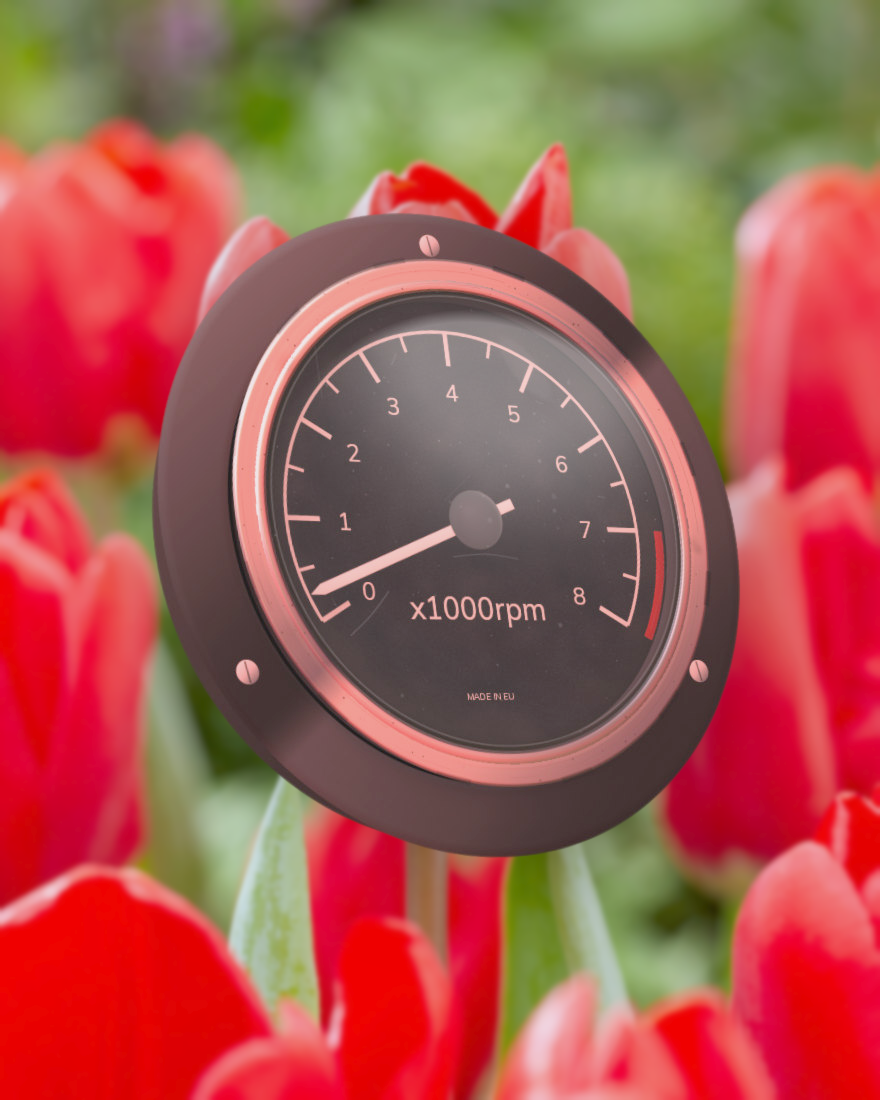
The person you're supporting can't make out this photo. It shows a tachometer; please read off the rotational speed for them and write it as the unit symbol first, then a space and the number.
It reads rpm 250
